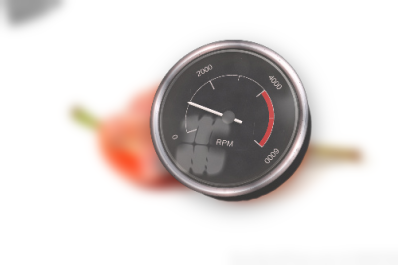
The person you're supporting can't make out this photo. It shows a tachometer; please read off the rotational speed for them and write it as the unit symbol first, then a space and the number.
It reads rpm 1000
